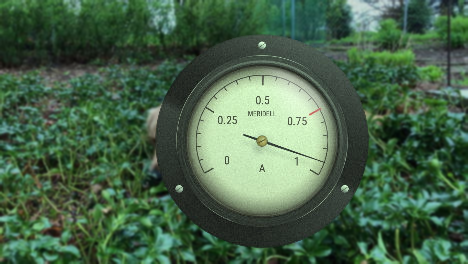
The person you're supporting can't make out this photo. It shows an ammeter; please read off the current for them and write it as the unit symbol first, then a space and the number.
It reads A 0.95
